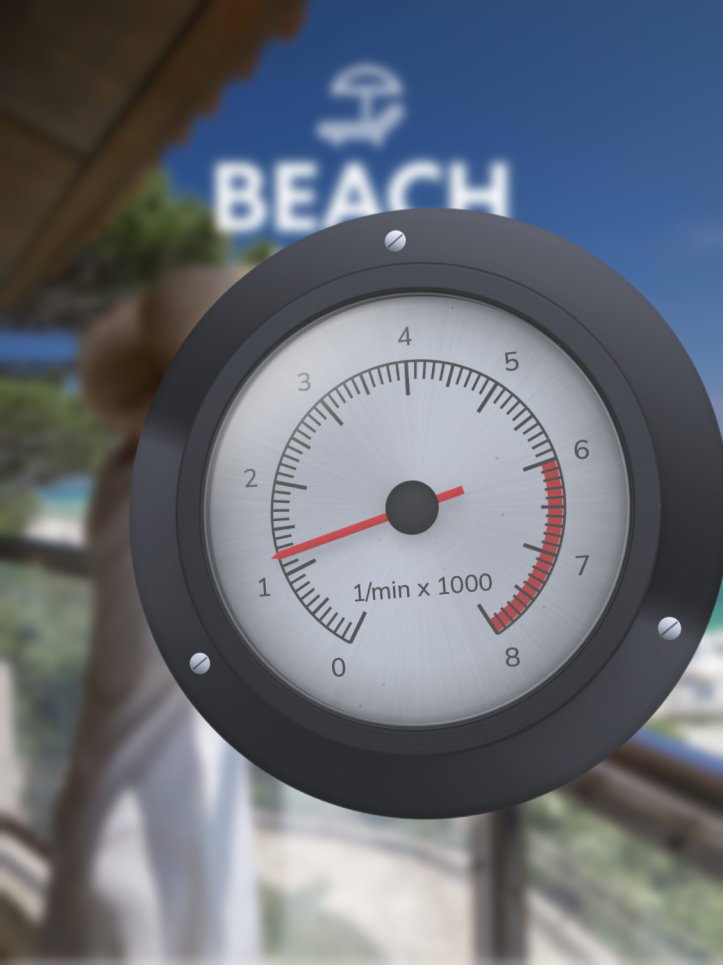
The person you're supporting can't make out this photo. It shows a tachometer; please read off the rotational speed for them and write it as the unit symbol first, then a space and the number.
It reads rpm 1200
